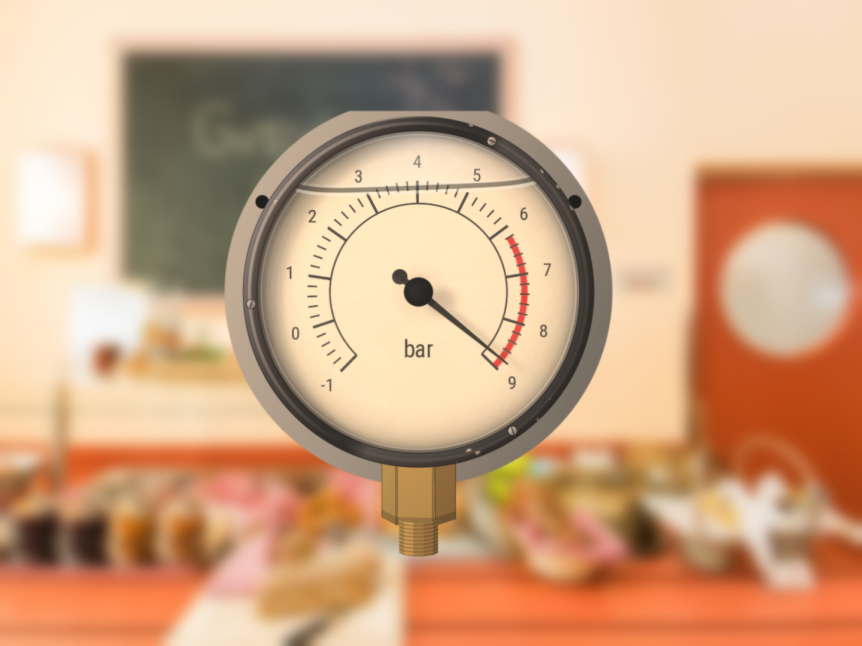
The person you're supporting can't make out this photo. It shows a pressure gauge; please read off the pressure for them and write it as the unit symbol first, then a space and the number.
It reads bar 8.8
